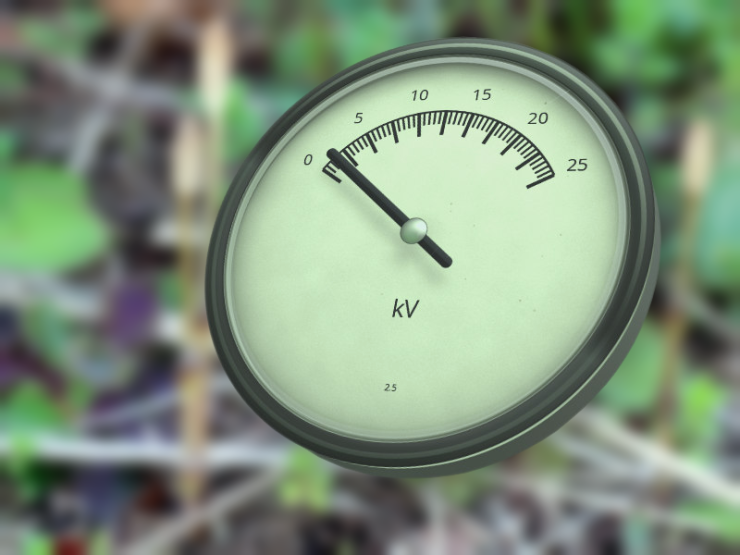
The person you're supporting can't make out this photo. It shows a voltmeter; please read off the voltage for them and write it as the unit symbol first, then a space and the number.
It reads kV 1.5
